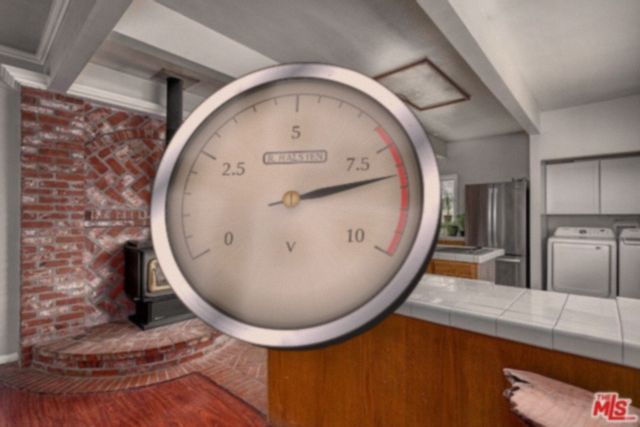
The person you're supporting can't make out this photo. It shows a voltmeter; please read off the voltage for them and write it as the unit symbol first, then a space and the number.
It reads V 8.25
